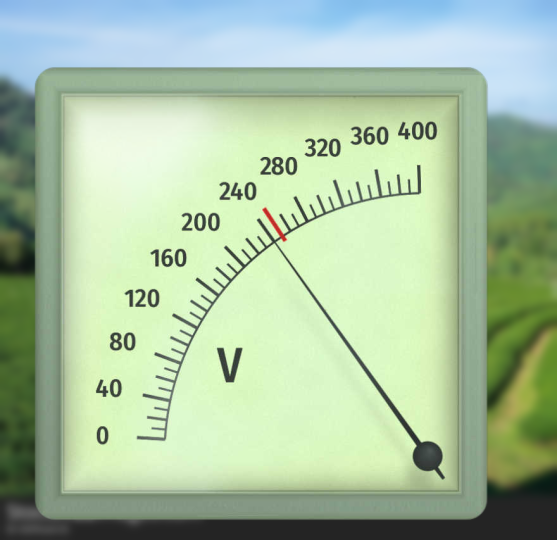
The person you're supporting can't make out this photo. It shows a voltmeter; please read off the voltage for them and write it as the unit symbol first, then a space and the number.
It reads V 240
